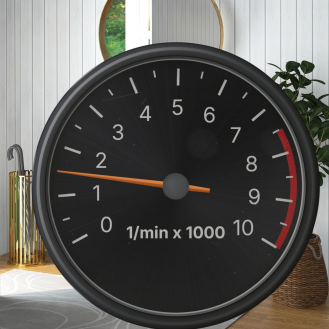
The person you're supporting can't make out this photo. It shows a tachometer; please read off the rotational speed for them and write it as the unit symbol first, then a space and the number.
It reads rpm 1500
